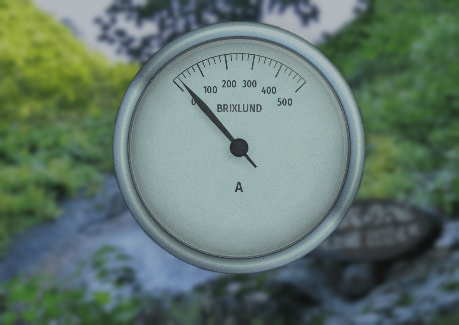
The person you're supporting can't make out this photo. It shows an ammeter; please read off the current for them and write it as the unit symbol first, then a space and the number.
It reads A 20
